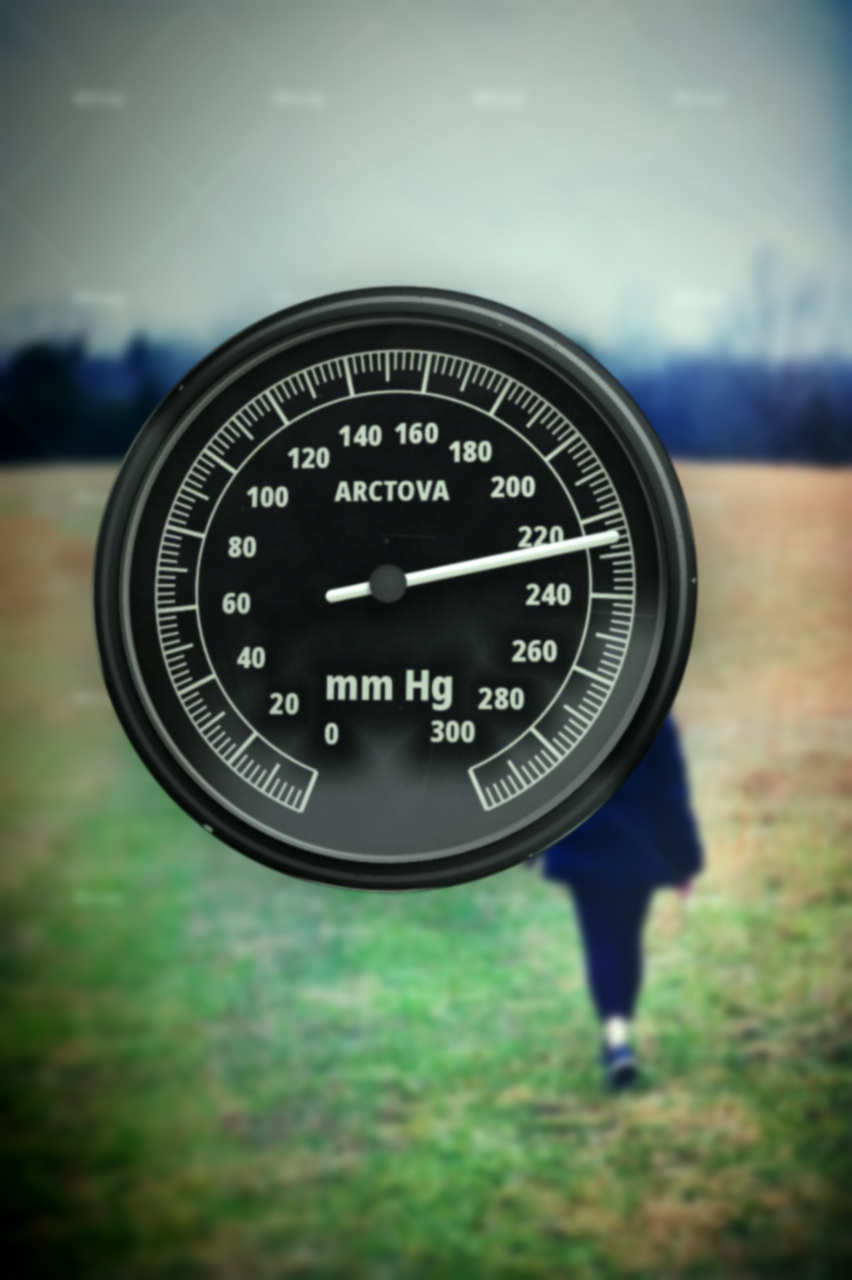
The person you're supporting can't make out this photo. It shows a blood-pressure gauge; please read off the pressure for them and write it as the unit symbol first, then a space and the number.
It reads mmHg 226
